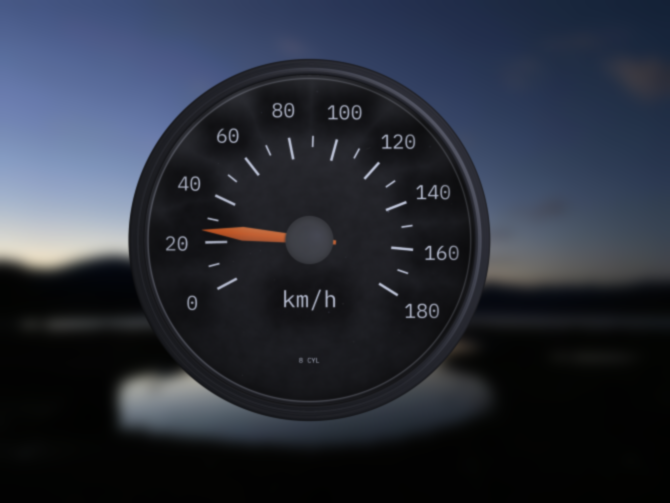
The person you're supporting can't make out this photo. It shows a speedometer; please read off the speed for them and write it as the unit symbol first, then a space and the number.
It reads km/h 25
